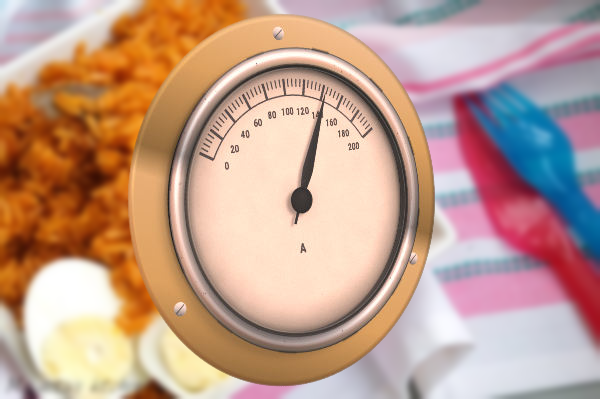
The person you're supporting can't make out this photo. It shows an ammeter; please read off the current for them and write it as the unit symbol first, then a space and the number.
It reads A 140
